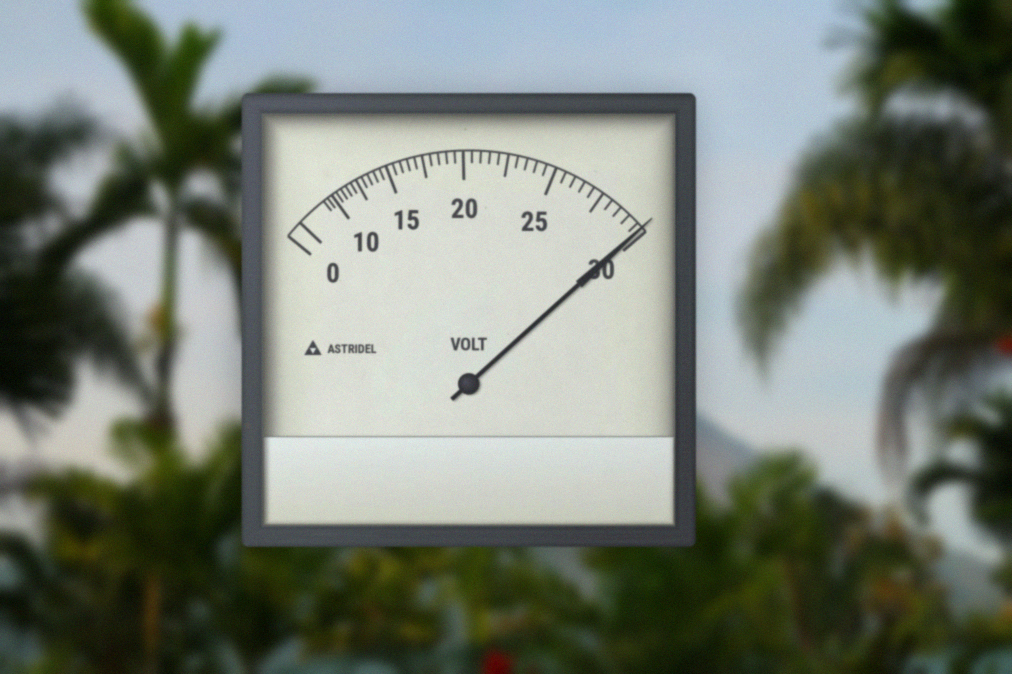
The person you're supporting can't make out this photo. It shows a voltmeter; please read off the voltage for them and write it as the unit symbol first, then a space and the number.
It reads V 29.75
